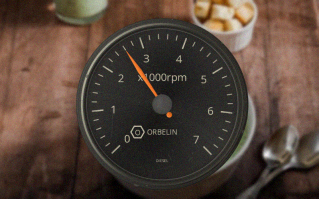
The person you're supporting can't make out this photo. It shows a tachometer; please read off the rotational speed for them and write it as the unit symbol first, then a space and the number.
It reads rpm 2600
